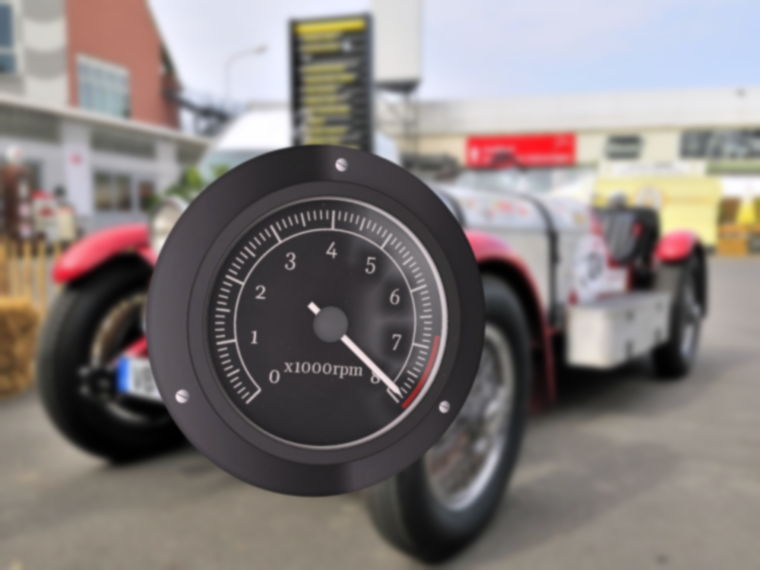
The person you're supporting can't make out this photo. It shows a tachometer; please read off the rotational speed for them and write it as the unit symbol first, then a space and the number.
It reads rpm 7900
